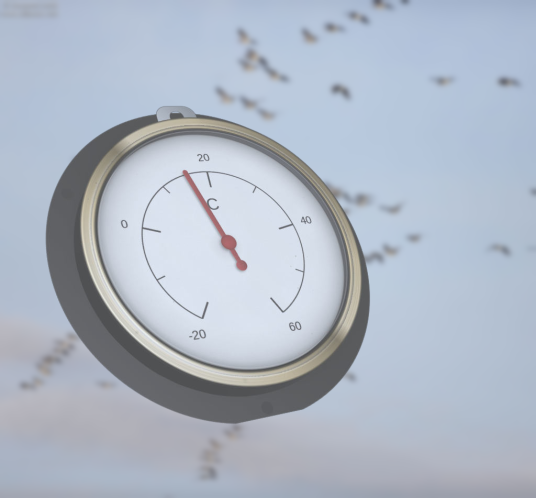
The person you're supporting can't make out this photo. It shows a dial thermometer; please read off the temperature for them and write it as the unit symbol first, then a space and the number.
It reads °C 15
